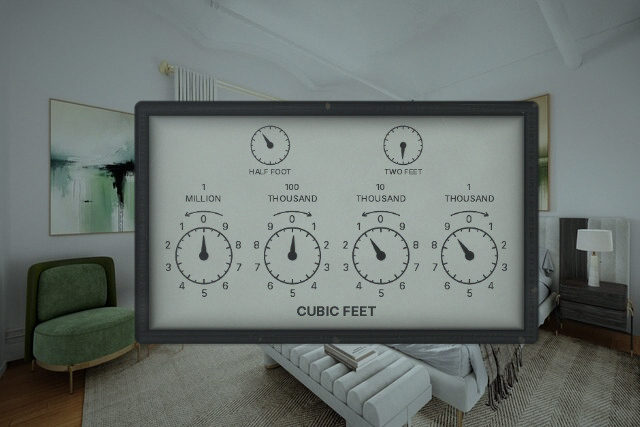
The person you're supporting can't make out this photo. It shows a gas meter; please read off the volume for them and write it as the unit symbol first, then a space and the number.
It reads ft³ 900
